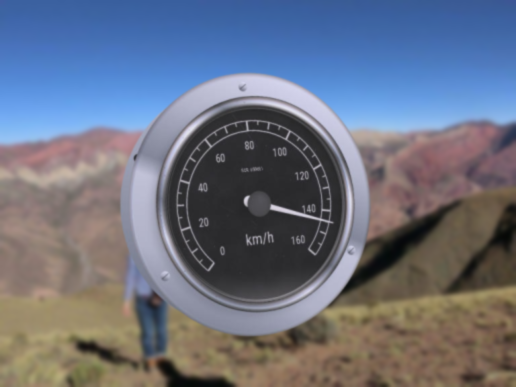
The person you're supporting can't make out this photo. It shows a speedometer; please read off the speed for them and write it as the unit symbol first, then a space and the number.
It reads km/h 145
